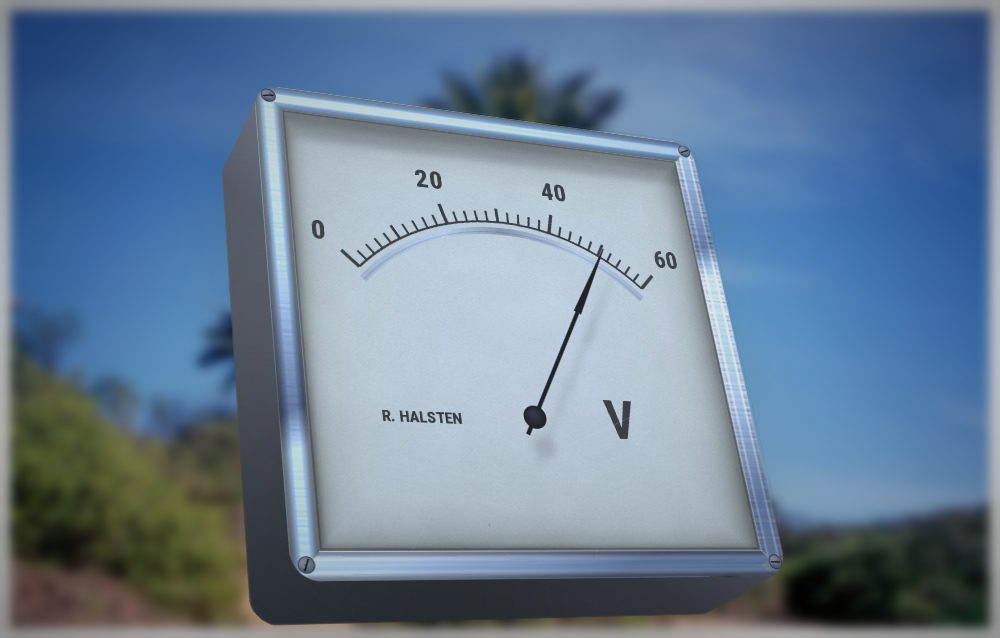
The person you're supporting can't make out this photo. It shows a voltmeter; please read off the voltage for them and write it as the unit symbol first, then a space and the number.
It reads V 50
